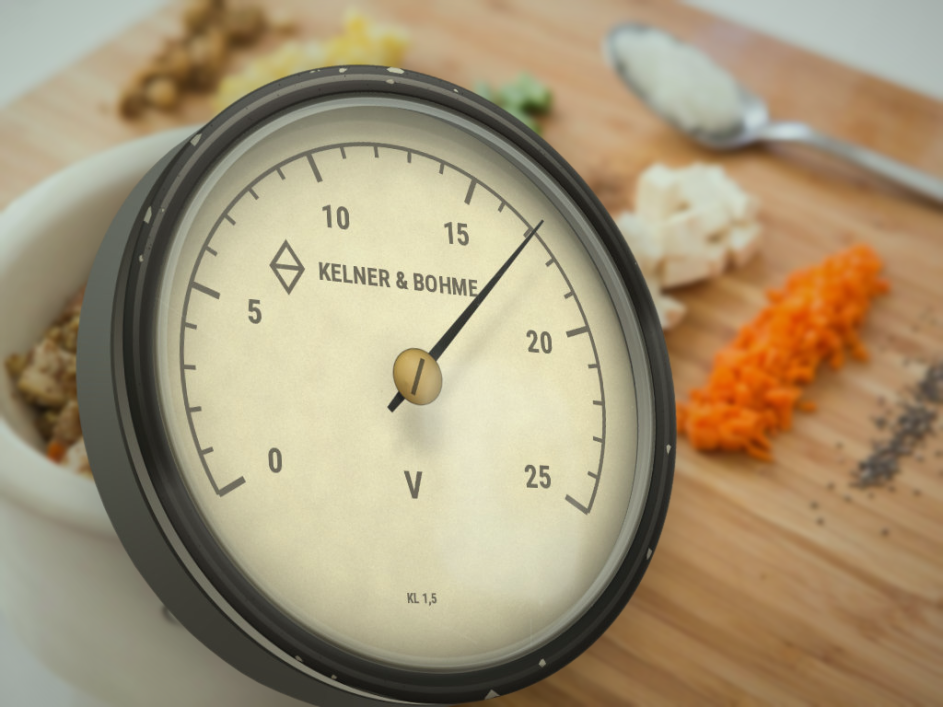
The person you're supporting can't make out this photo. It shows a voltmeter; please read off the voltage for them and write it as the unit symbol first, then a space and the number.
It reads V 17
